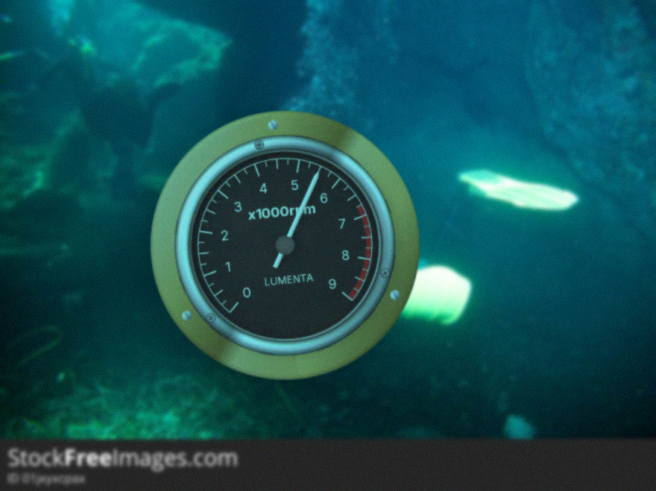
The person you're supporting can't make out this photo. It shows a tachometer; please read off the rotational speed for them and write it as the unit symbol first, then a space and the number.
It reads rpm 5500
